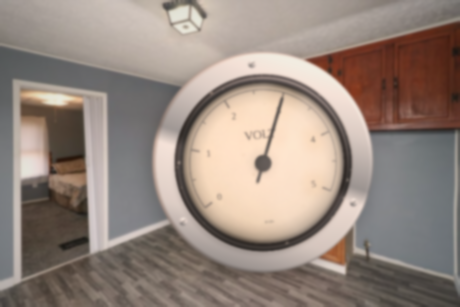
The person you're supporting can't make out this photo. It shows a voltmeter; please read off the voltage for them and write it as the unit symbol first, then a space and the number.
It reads V 3
